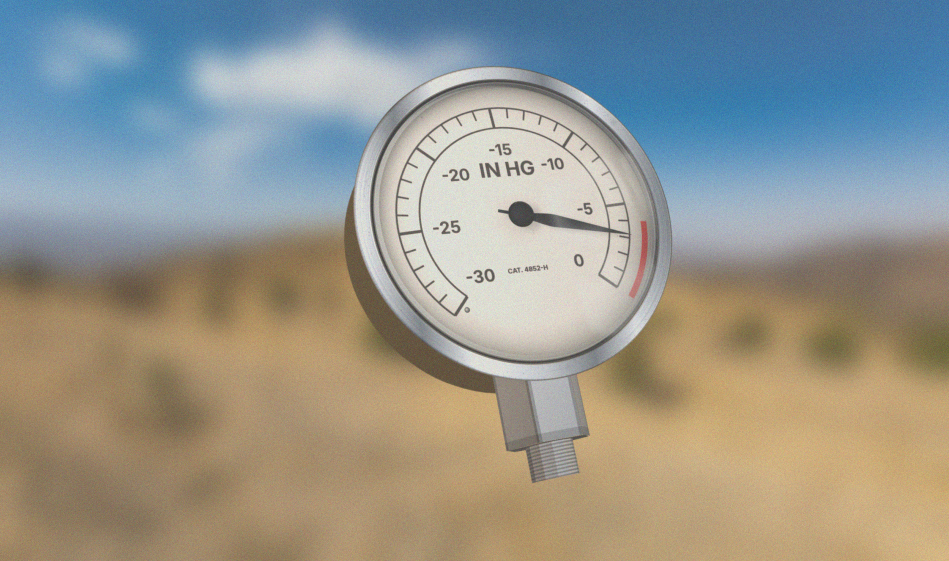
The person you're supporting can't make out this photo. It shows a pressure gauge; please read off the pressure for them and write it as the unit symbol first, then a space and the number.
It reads inHg -3
